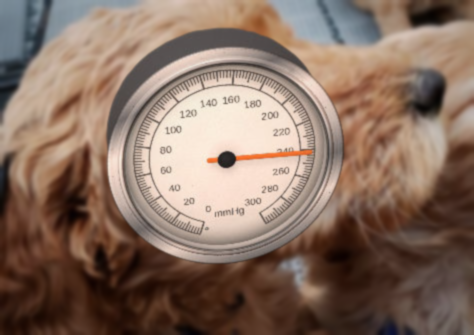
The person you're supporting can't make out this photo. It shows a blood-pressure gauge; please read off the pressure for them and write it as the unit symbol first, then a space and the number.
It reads mmHg 240
